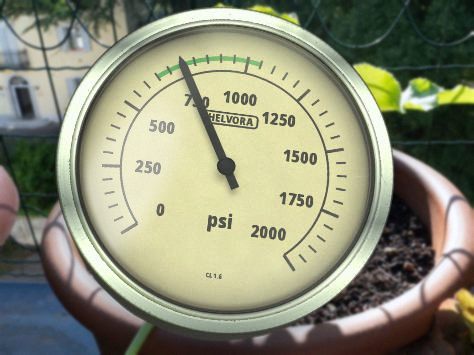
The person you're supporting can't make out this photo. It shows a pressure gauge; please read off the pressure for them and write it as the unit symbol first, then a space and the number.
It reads psi 750
